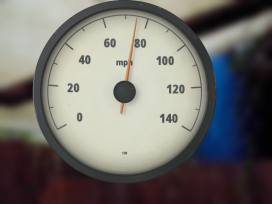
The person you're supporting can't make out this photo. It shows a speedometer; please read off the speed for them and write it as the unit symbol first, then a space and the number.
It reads mph 75
